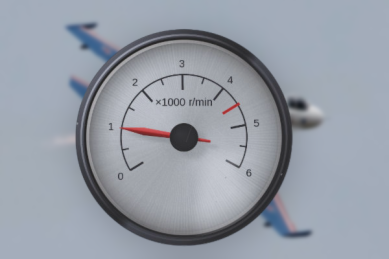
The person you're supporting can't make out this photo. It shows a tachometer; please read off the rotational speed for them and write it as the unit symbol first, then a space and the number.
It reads rpm 1000
